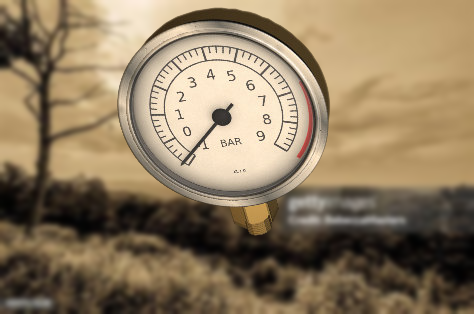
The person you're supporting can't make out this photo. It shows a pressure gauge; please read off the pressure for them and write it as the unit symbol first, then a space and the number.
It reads bar -0.8
